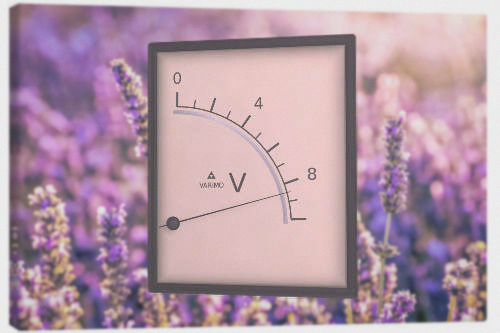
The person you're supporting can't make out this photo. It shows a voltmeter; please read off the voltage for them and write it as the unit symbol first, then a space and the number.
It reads V 8.5
